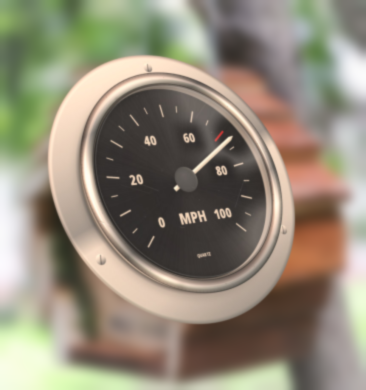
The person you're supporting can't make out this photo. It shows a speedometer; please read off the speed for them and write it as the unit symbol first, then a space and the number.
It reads mph 72.5
